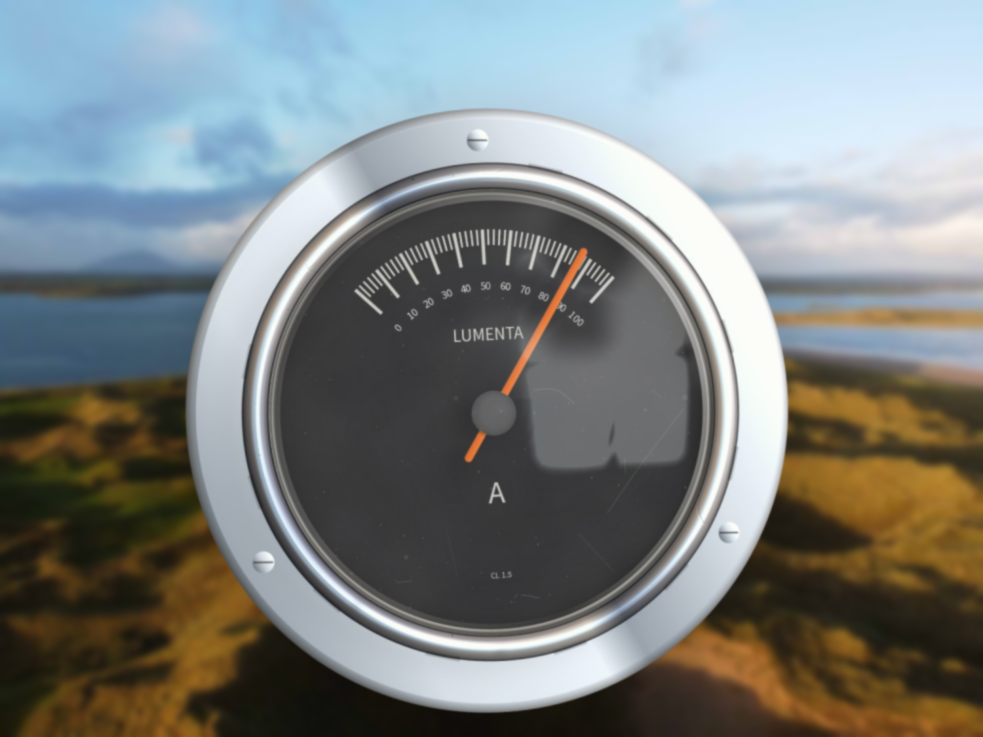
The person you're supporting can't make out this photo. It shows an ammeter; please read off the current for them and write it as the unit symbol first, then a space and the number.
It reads A 86
